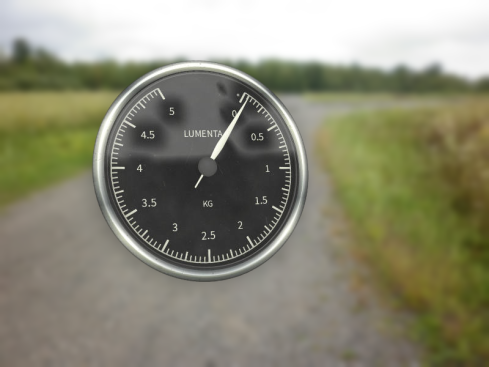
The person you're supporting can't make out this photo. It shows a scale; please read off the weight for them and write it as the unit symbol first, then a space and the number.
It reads kg 0.05
